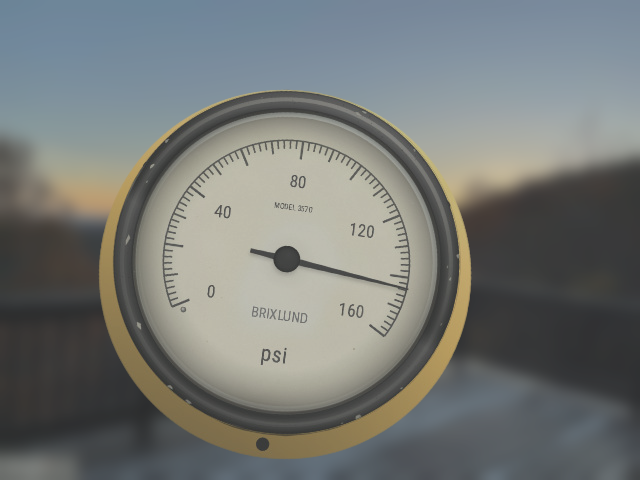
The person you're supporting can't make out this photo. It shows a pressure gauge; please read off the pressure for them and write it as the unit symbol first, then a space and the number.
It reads psi 144
